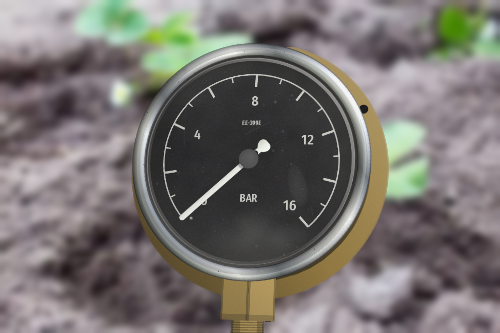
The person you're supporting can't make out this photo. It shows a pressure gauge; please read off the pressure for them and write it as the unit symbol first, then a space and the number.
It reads bar 0
